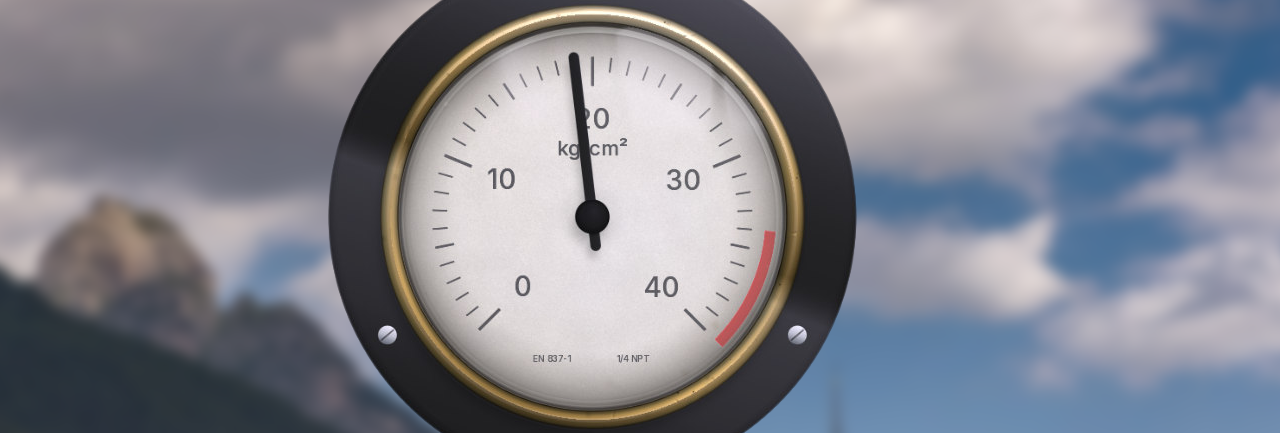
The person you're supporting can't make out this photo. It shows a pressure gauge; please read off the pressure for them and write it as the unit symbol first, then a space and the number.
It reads kg/cm² 19
